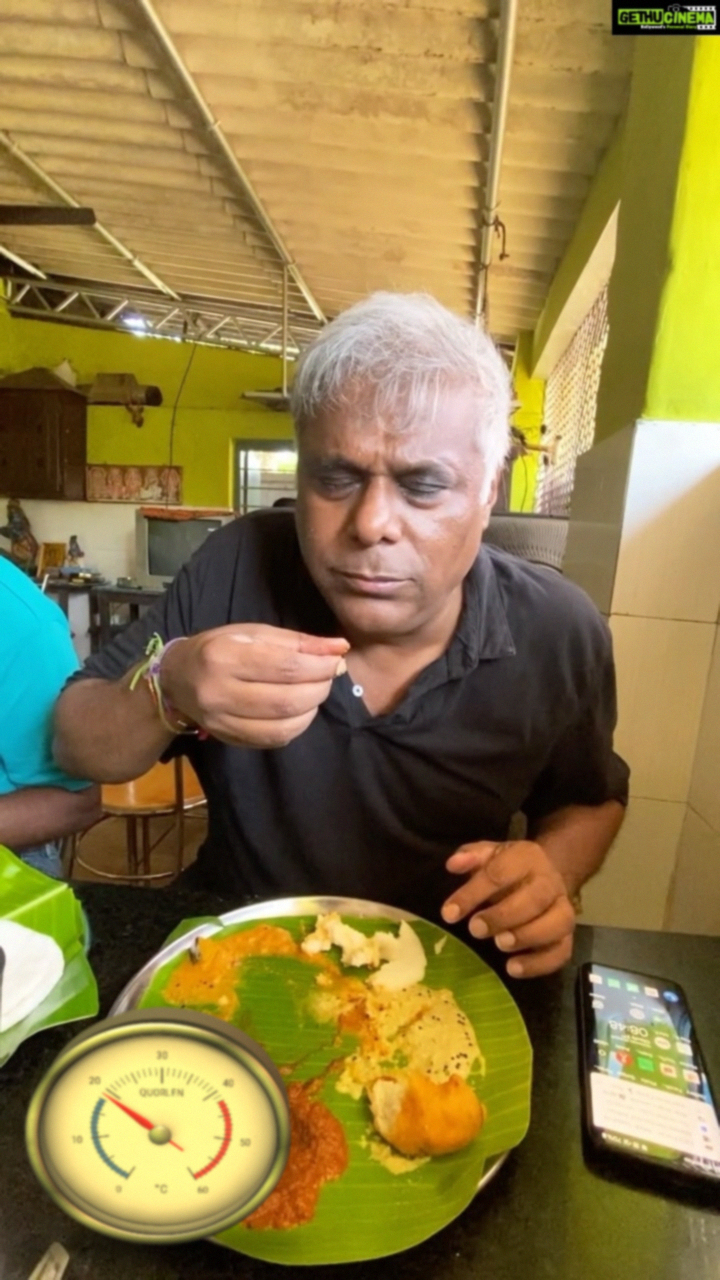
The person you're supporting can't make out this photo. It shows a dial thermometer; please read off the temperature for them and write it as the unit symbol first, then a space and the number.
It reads °C 20
